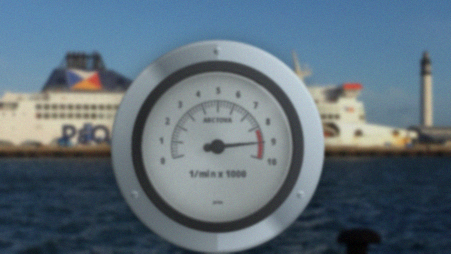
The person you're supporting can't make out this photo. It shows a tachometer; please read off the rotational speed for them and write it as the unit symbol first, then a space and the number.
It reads rpm 9000
